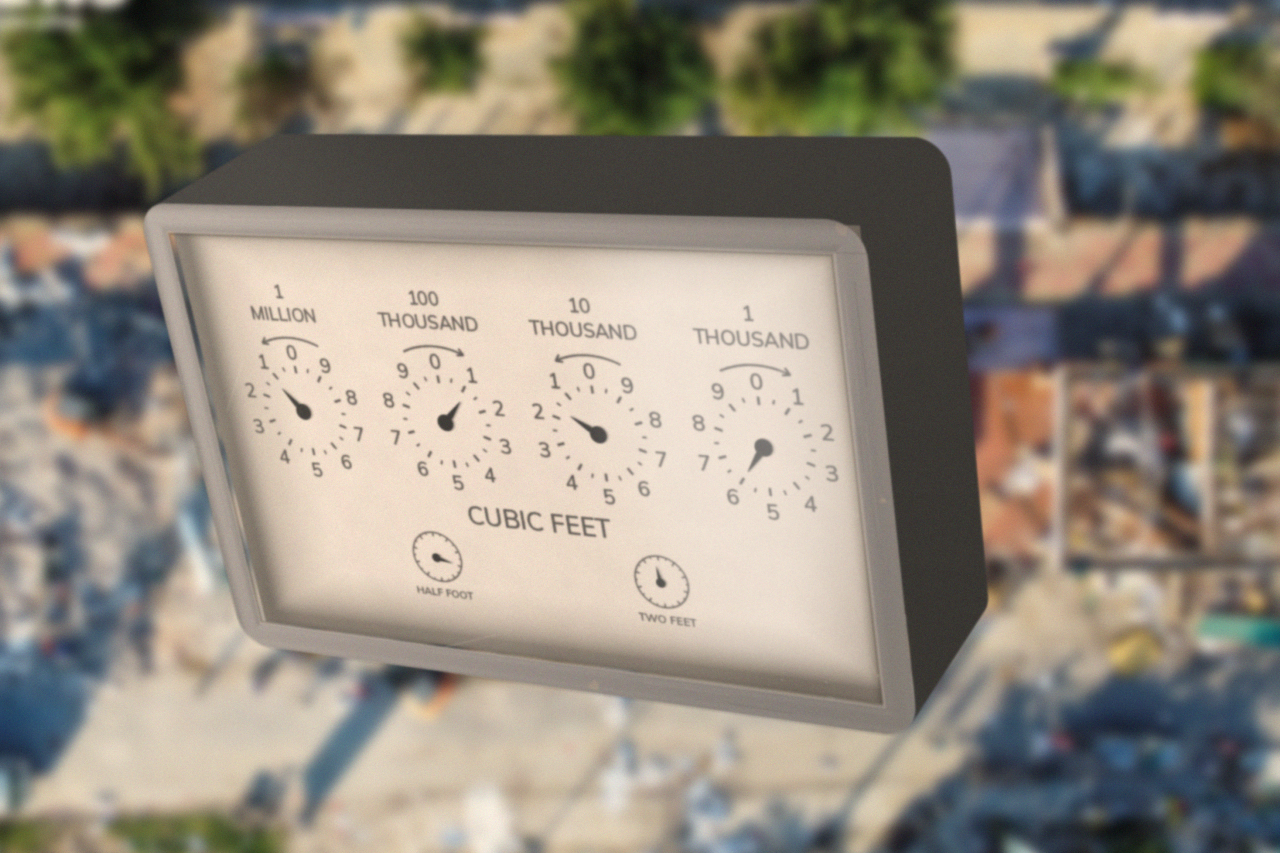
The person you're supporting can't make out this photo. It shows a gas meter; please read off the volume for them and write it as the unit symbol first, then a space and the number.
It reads ft³ 111600
